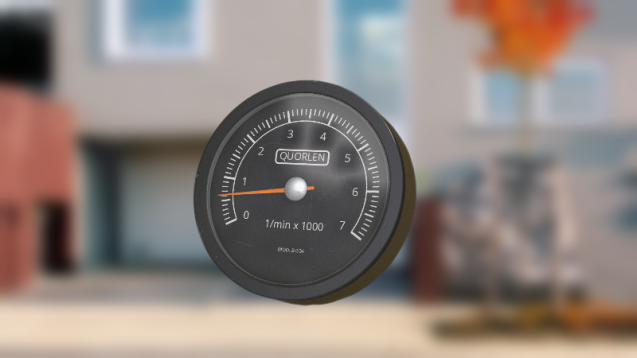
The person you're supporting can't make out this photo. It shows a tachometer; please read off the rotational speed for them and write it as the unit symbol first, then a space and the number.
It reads rpm 600
